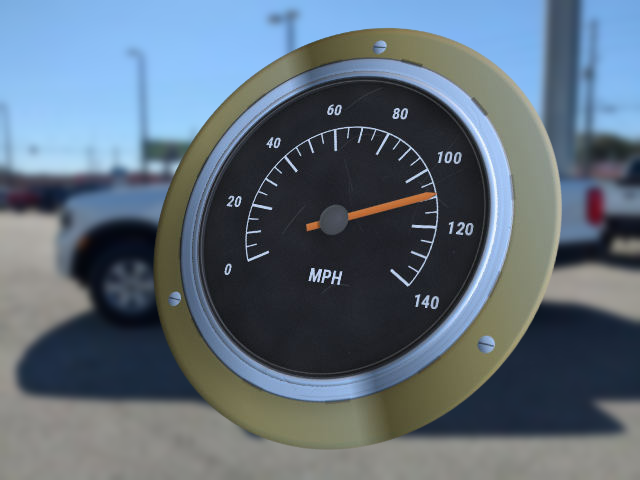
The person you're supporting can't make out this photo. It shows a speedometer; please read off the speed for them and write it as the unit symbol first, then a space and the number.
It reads mph 110
